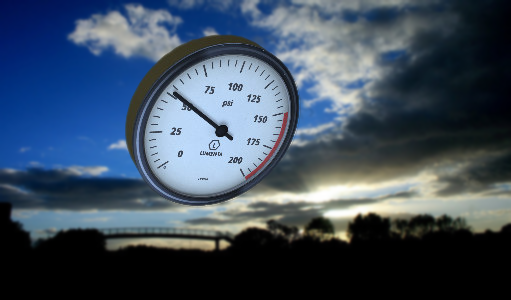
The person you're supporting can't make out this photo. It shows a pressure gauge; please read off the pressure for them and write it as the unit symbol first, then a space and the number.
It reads psi 52.5
